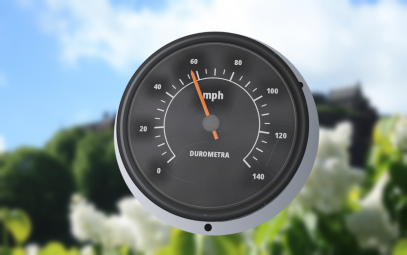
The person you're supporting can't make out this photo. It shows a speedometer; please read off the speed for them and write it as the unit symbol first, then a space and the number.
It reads mph 57.5
